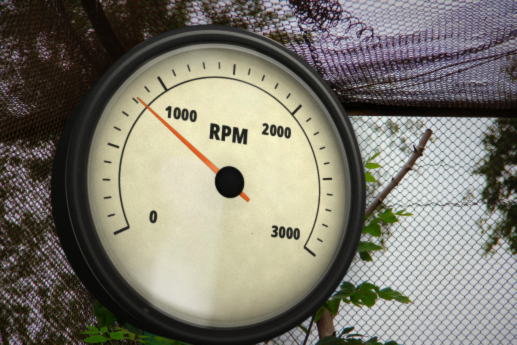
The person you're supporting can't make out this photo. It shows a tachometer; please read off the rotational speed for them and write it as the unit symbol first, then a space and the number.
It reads rpm 800
